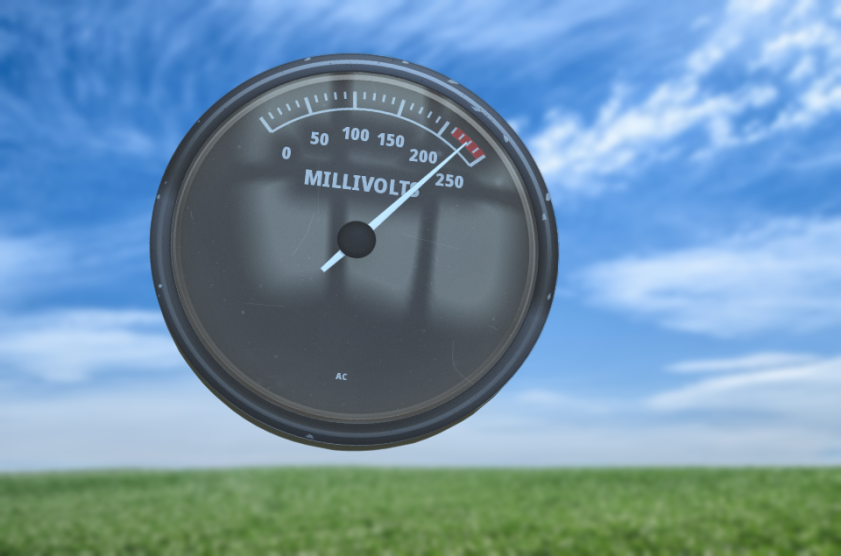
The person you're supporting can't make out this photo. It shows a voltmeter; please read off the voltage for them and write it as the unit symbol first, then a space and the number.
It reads mV 230
